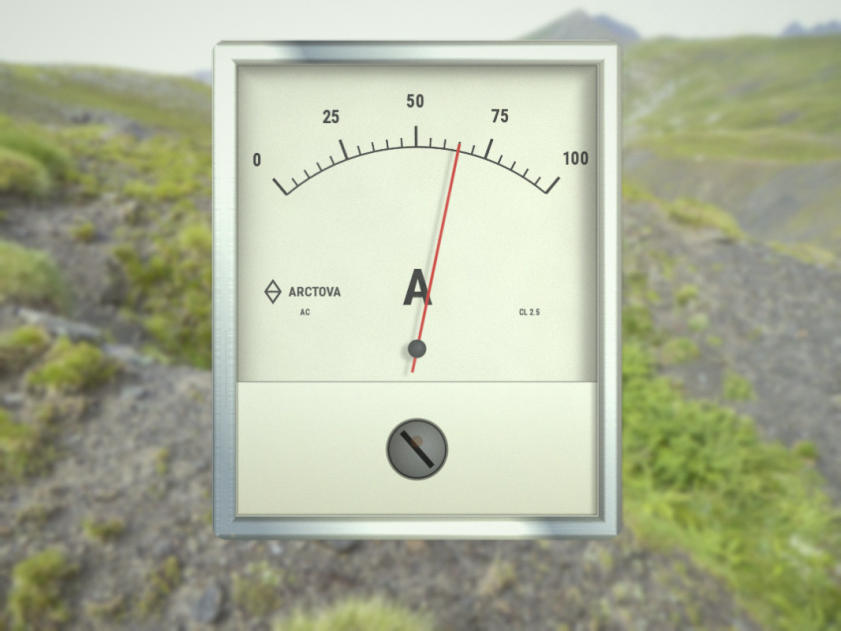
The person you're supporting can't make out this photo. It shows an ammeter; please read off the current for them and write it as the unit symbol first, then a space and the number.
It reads A 65
